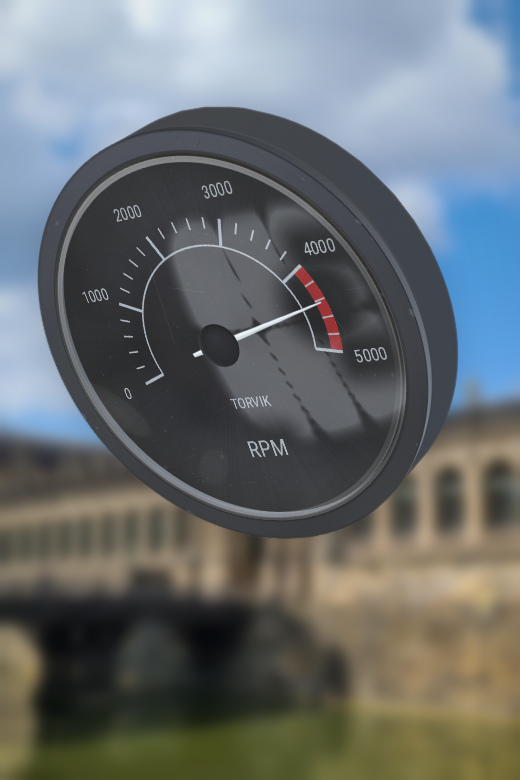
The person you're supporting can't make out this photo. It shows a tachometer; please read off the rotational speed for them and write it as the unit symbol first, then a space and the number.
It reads rpm 4400
